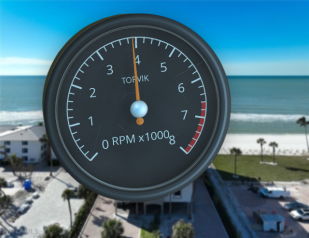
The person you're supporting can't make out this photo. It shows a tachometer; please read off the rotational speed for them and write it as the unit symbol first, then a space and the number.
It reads rpm 3900
